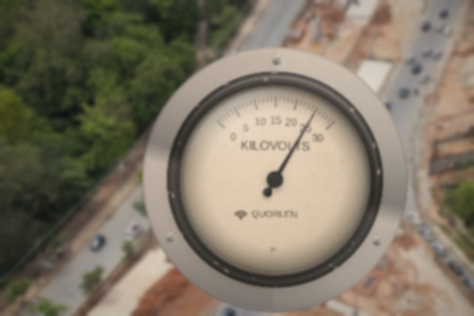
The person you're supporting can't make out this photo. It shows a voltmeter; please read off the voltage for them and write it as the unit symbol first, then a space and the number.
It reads kV 25
